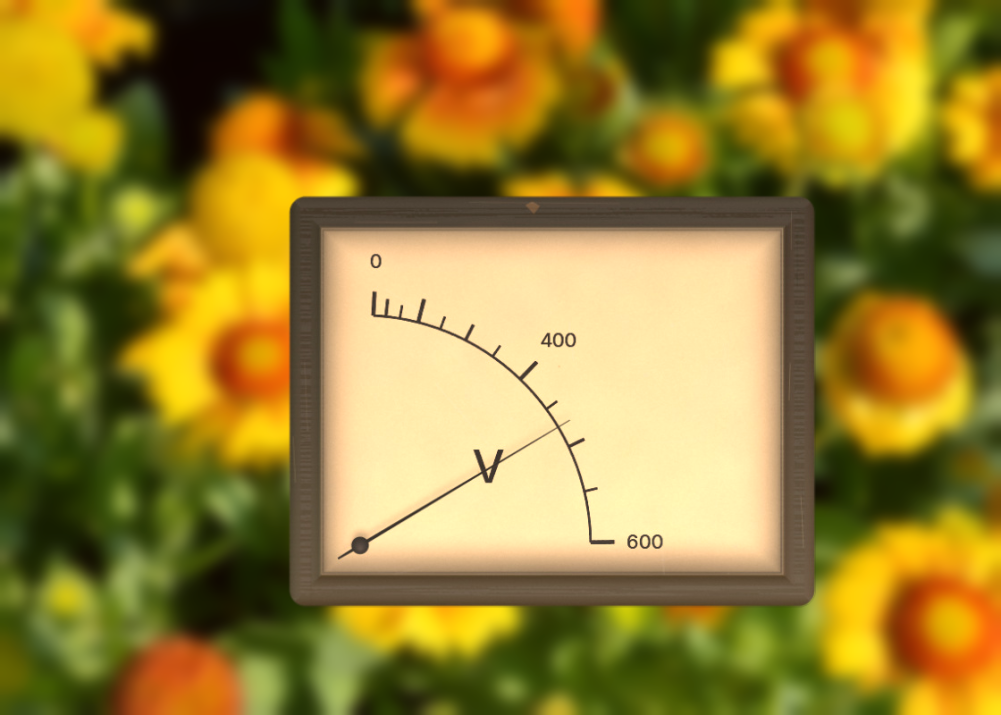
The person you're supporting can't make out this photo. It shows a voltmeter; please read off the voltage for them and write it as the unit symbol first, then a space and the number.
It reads V 475
